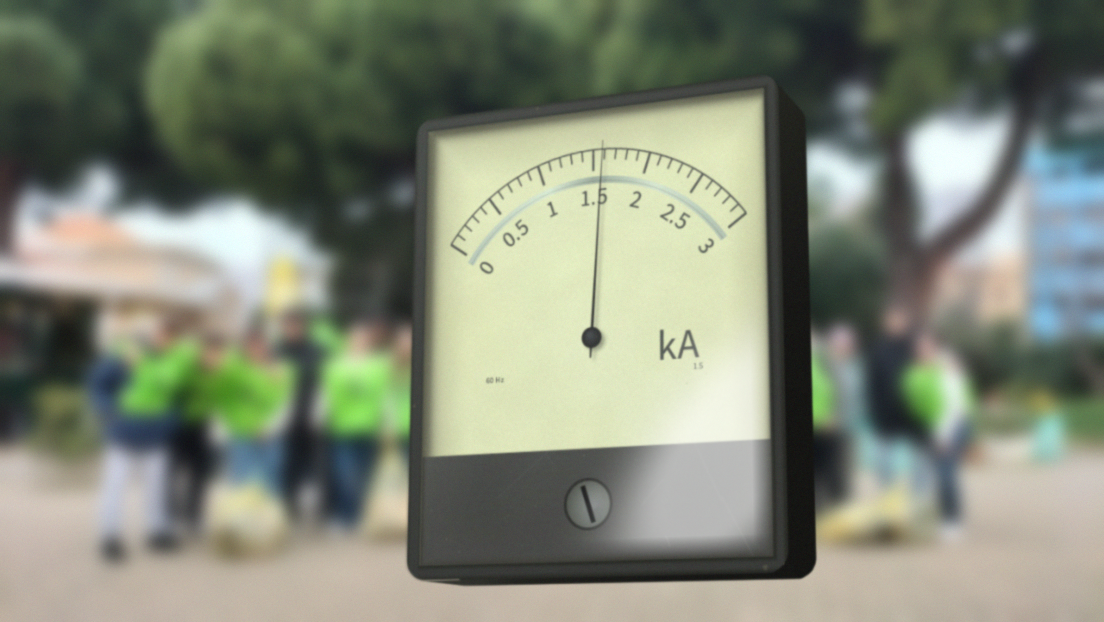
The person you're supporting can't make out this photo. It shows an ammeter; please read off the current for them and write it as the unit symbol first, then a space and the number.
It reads kA 1.6
